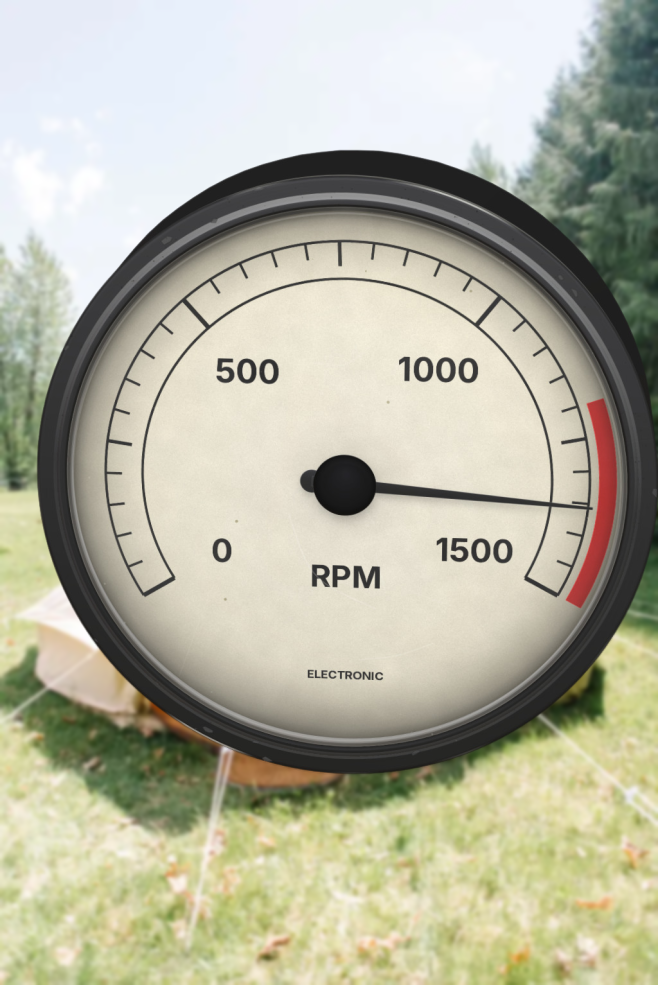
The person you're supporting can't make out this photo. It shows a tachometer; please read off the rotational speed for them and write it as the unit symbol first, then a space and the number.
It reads rpm 1350
